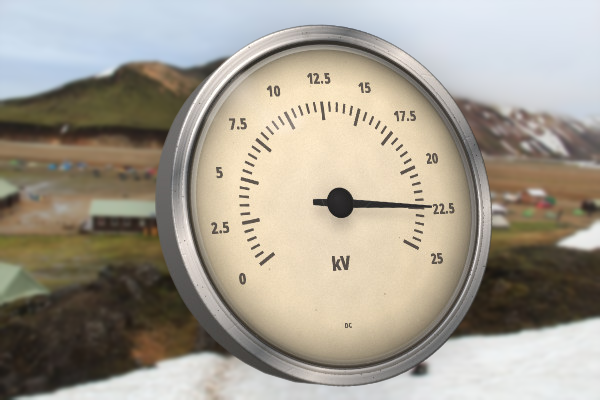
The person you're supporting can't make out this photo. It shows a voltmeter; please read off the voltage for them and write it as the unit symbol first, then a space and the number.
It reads kV 22.5
